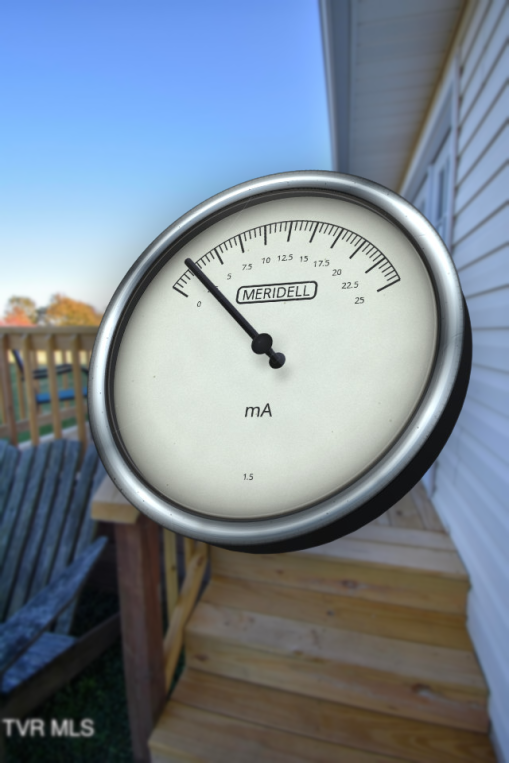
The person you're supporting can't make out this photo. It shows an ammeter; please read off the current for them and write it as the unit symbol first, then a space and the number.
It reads mA 2.5
